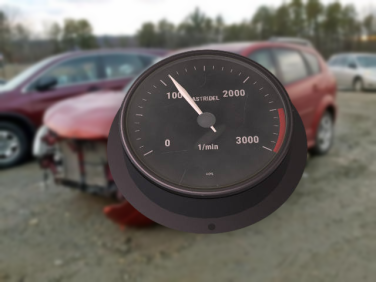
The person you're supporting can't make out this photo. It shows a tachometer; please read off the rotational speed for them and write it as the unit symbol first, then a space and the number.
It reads rpm 1100
